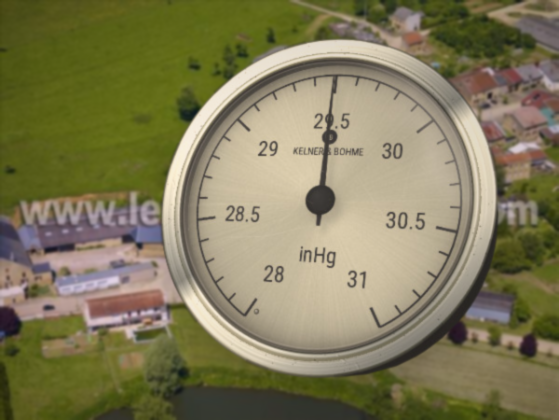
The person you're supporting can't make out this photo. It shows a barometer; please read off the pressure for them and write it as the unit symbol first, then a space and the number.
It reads inHg 29.5
